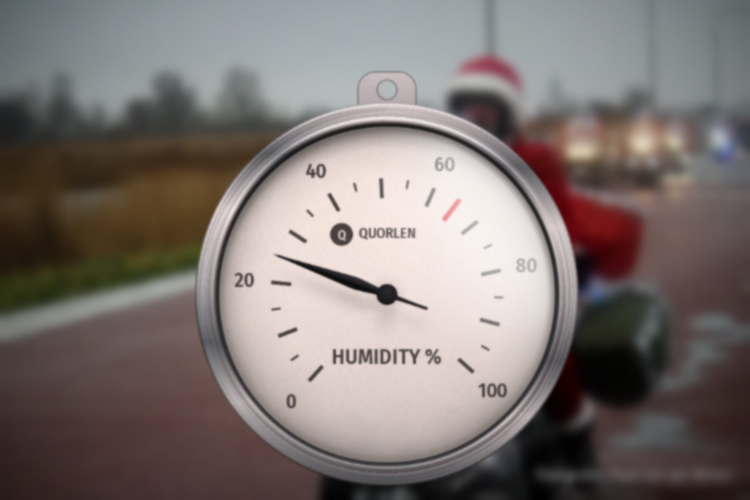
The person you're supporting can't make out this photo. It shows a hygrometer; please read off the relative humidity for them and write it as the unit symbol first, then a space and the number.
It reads % 25
